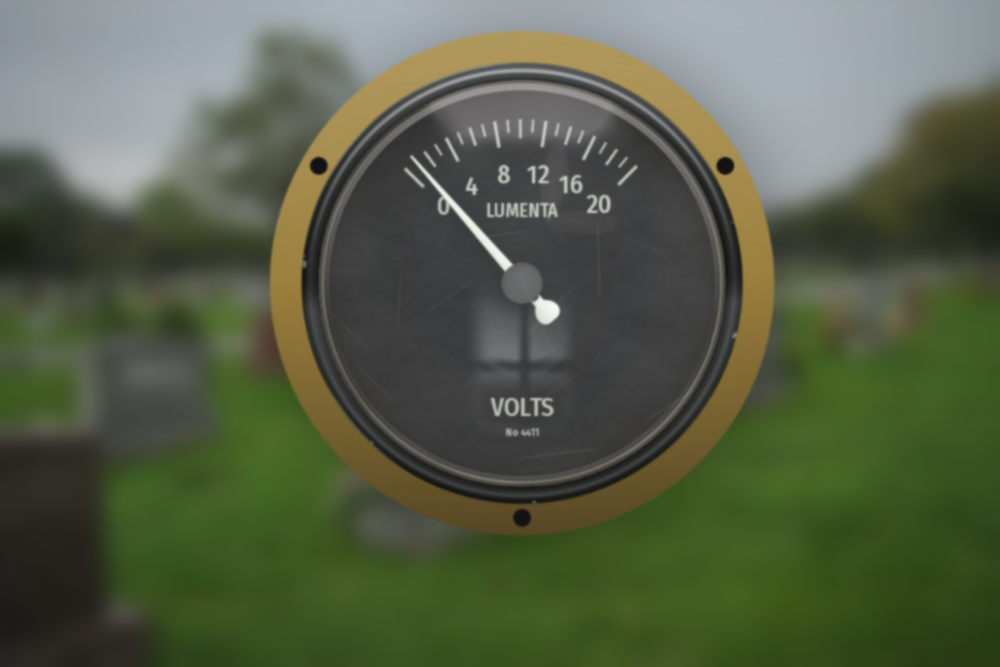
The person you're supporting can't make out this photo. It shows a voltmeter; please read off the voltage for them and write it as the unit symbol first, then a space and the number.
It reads V 1
